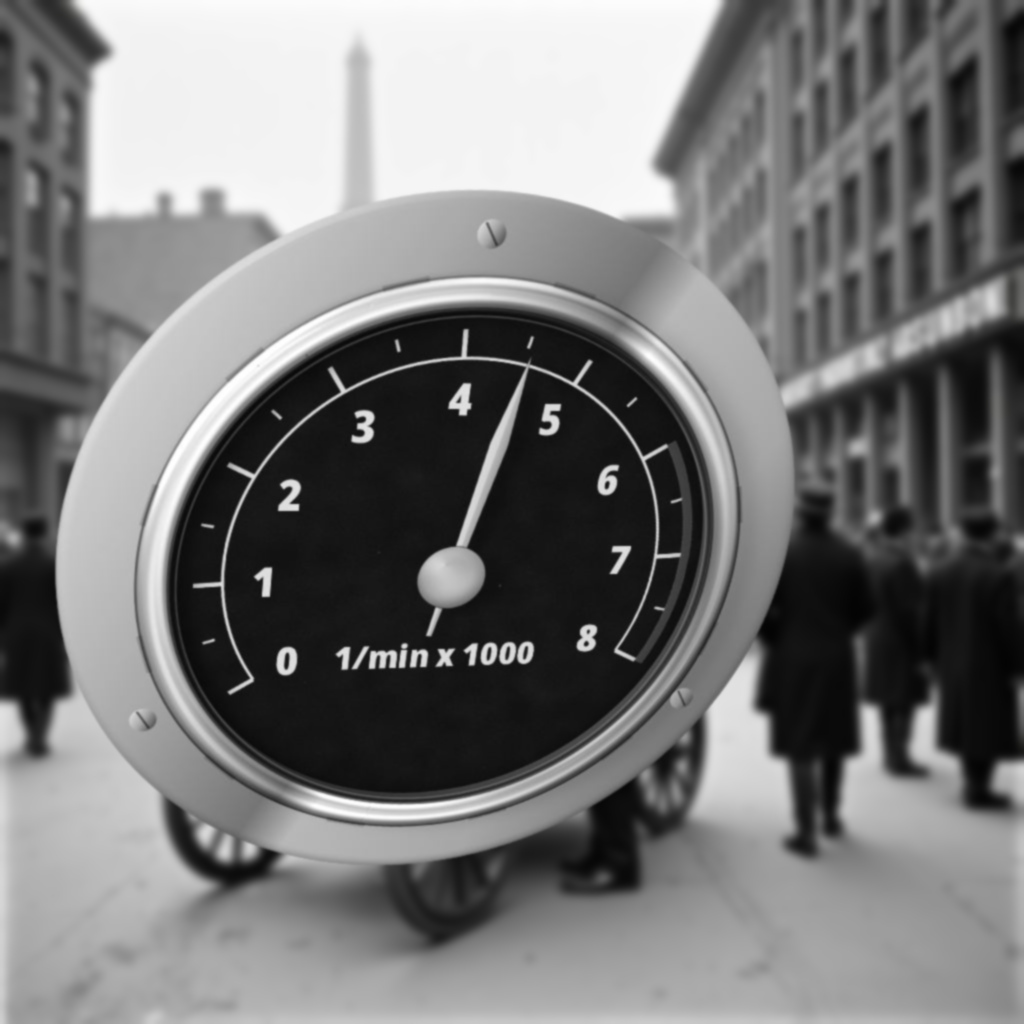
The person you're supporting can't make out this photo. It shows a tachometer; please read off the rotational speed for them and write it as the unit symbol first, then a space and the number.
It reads rpm 4500
